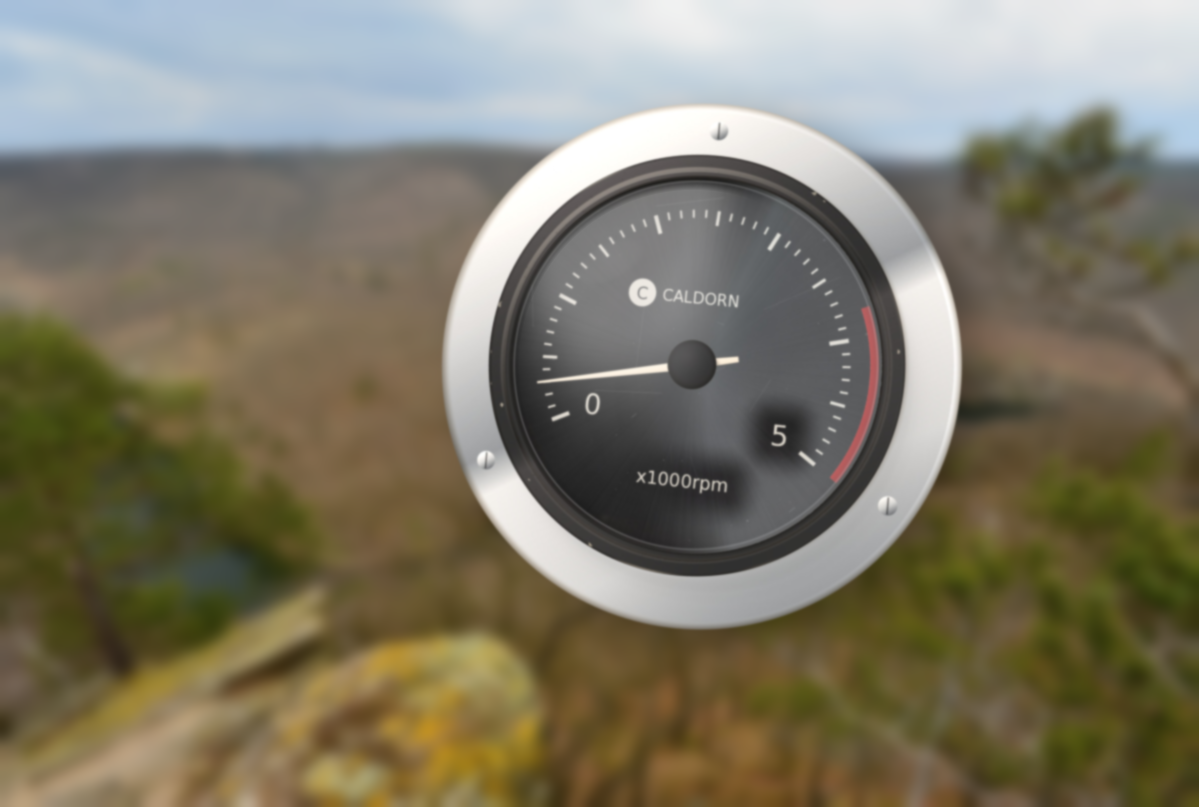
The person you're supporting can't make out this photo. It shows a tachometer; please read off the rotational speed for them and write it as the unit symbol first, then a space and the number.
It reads rpm 300
